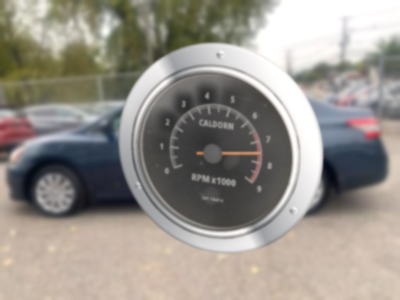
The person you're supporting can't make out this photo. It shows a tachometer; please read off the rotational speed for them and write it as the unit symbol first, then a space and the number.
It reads rpm 7500
